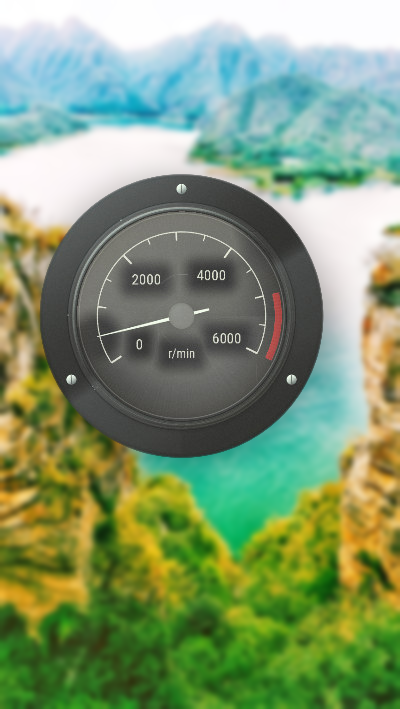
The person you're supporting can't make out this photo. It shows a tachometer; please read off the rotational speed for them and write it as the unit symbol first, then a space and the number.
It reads rpm 500
